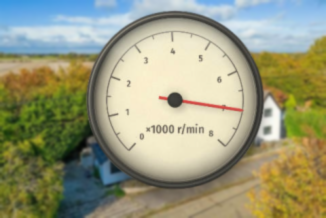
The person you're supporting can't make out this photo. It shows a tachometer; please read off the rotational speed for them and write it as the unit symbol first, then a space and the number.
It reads rpm 7000
